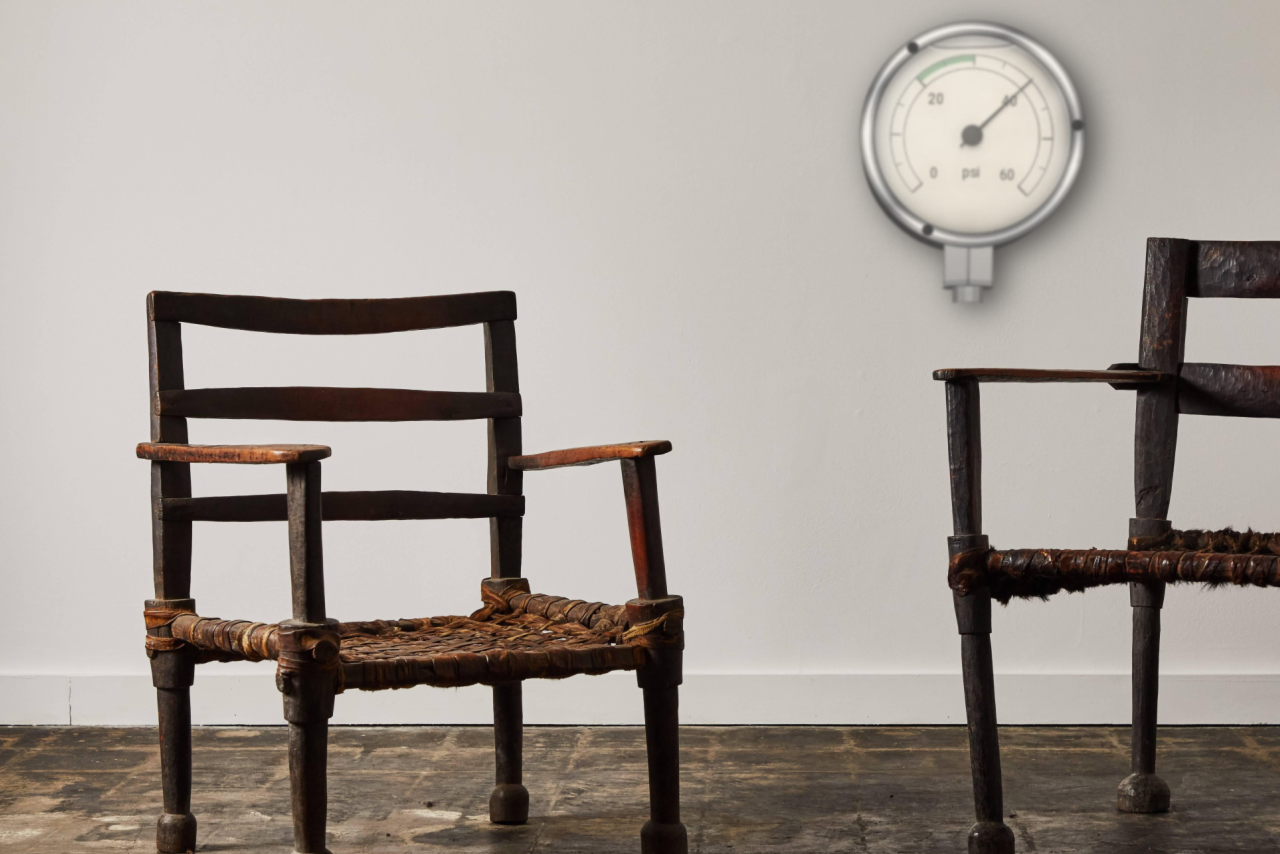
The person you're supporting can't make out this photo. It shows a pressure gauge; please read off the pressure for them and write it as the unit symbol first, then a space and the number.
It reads psi 40
